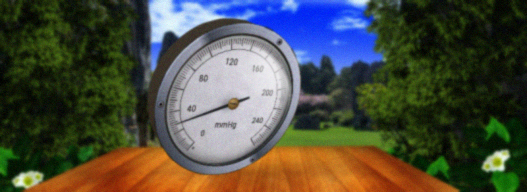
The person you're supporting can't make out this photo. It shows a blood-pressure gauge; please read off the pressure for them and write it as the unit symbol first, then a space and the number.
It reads mmHg 30
